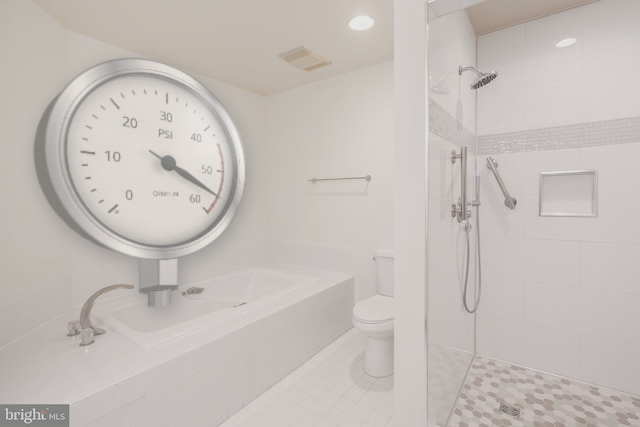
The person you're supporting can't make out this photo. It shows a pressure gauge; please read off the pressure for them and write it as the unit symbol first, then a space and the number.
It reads psi 56
